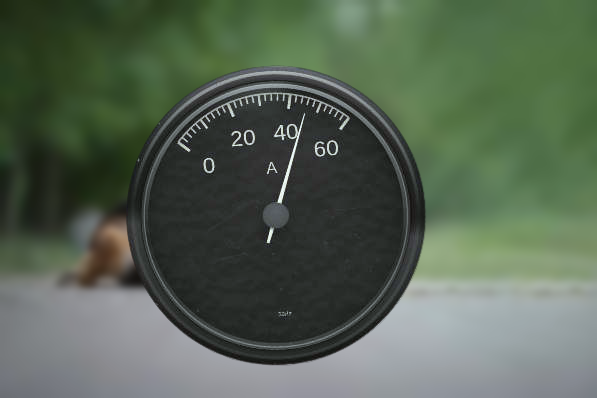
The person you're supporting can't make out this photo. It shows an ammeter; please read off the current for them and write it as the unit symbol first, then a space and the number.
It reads A 46
